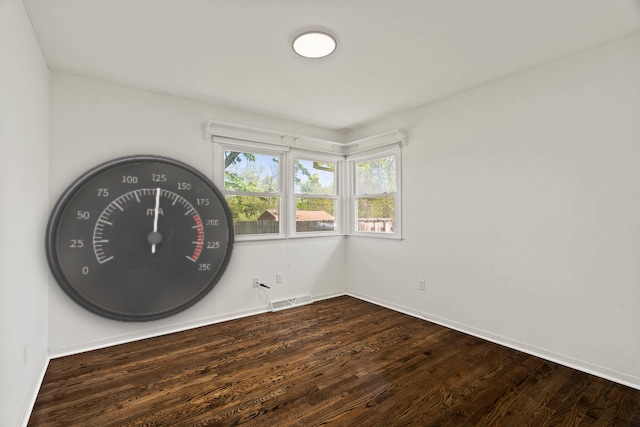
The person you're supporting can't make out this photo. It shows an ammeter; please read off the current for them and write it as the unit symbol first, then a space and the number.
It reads mA 125
